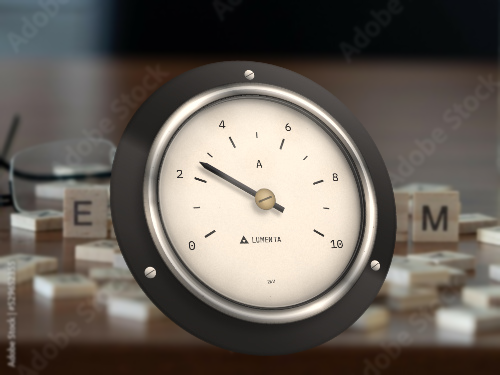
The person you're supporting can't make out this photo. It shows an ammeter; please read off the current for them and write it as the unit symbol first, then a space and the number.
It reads A 2.5
